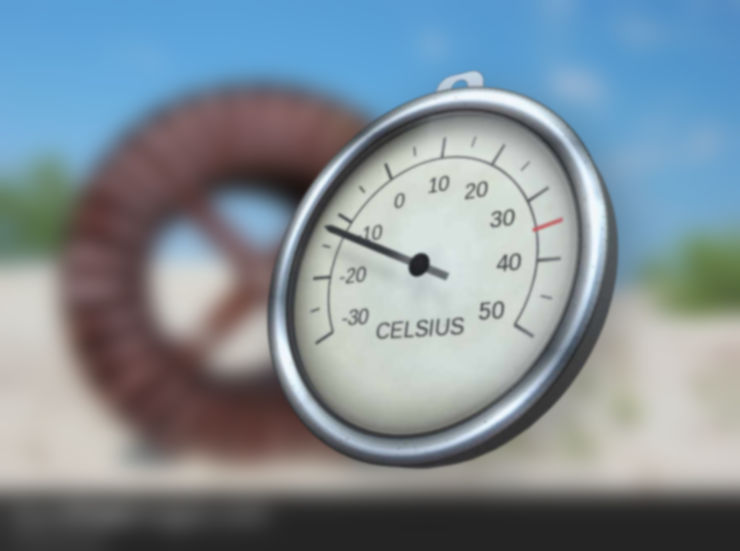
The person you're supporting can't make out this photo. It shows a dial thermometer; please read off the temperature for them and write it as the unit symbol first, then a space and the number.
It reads °C -12.5
